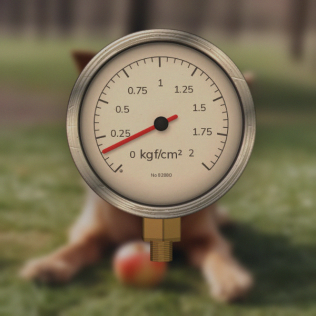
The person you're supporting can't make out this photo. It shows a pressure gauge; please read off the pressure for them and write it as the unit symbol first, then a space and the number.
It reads kg/cm² 0.15
